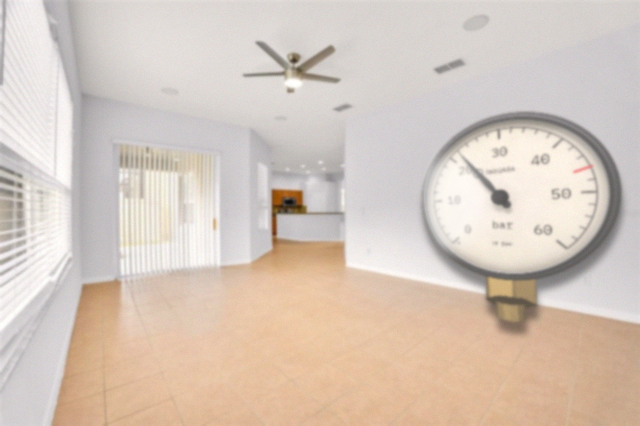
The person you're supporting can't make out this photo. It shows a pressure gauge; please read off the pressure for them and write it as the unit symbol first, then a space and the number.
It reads bar 22
